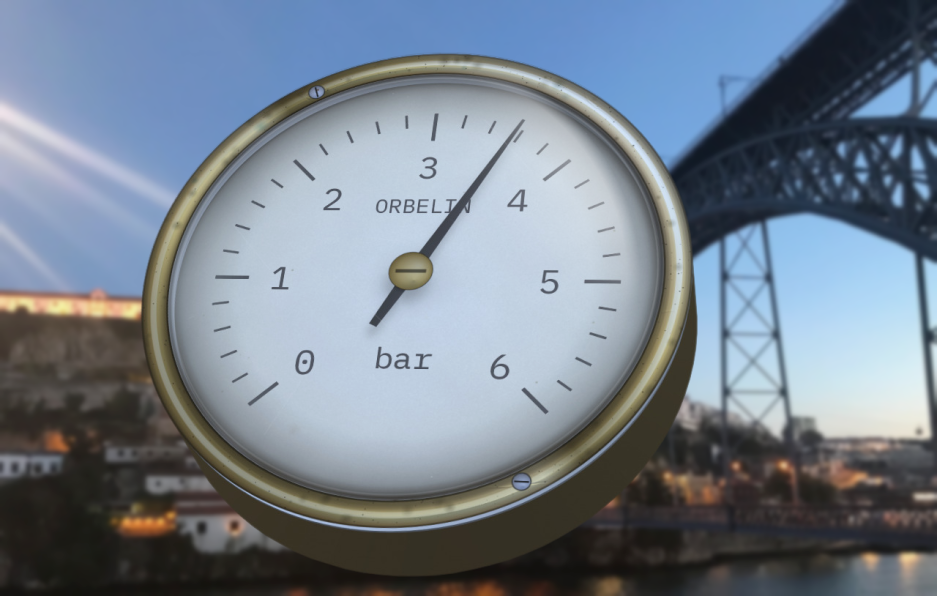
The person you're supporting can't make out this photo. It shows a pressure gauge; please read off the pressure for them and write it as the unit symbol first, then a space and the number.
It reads bar 3.6
